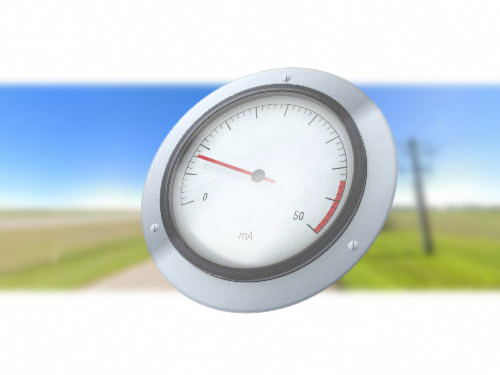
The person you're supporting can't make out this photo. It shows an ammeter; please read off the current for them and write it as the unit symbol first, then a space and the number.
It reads mA 8
